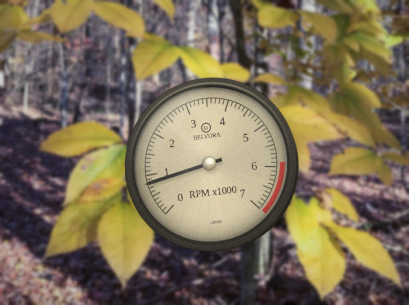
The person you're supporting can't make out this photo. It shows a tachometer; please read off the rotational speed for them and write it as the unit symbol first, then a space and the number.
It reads rpm 800
